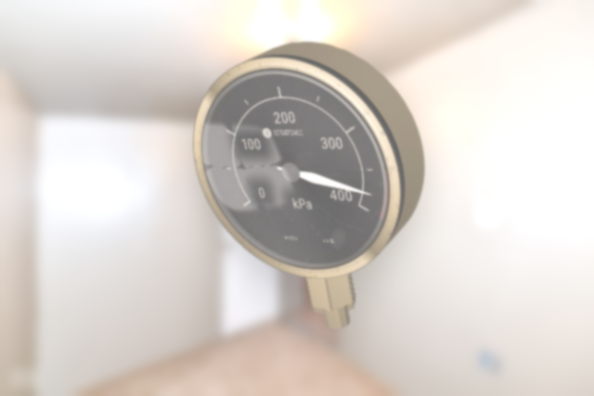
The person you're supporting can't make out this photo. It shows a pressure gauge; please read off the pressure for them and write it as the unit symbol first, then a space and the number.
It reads kPa 375
